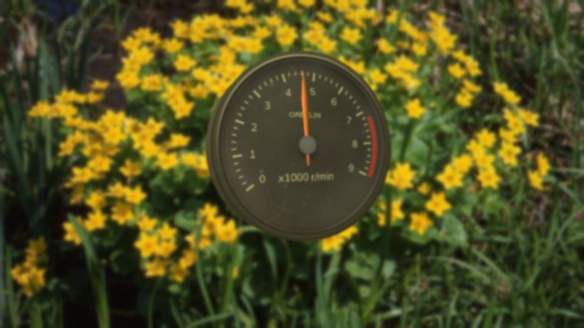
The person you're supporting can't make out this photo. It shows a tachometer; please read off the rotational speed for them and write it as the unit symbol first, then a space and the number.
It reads rpm 4600
